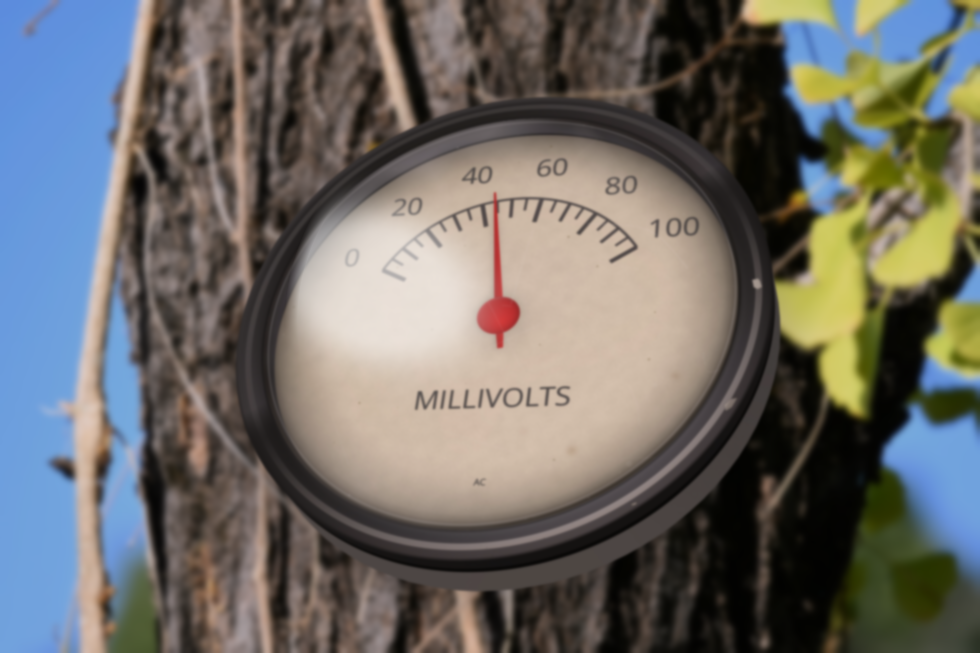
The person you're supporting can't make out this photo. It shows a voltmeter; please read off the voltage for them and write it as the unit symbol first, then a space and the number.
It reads mV 45
